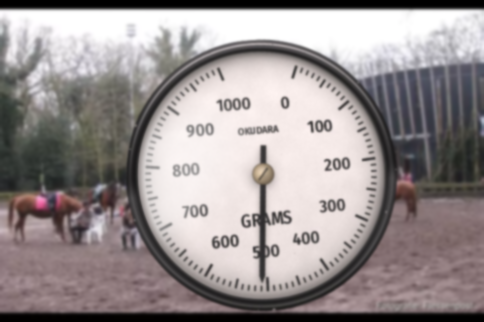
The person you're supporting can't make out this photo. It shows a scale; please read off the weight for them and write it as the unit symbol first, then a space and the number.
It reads g 510
